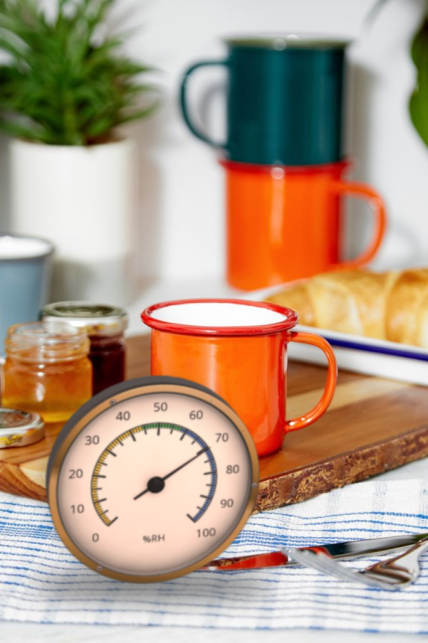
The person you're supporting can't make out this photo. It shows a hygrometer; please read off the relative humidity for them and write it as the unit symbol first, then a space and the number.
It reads % 70
